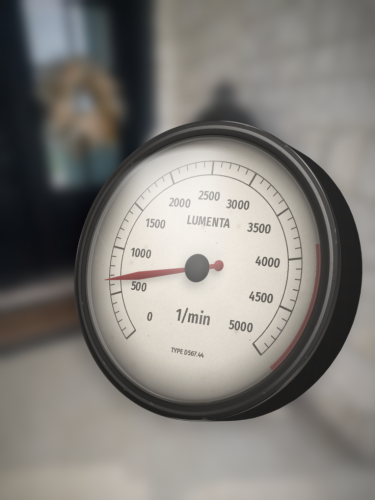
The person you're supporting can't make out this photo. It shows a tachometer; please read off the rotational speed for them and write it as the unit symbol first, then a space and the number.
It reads rpm 650
